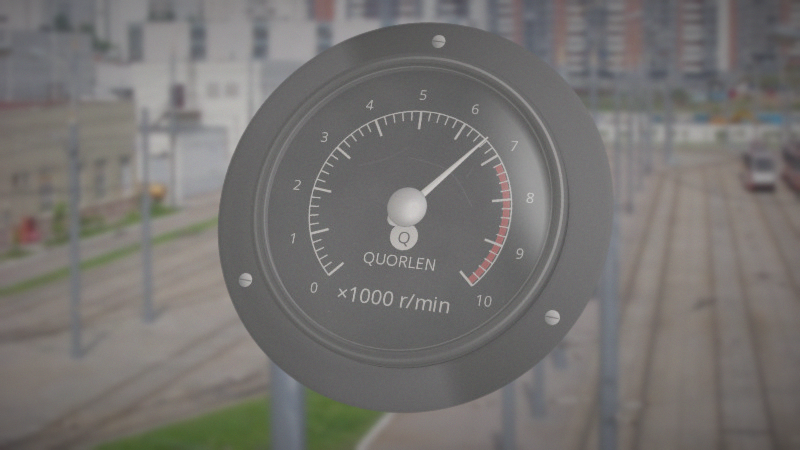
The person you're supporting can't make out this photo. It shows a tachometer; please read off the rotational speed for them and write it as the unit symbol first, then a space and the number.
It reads rpm 6600
